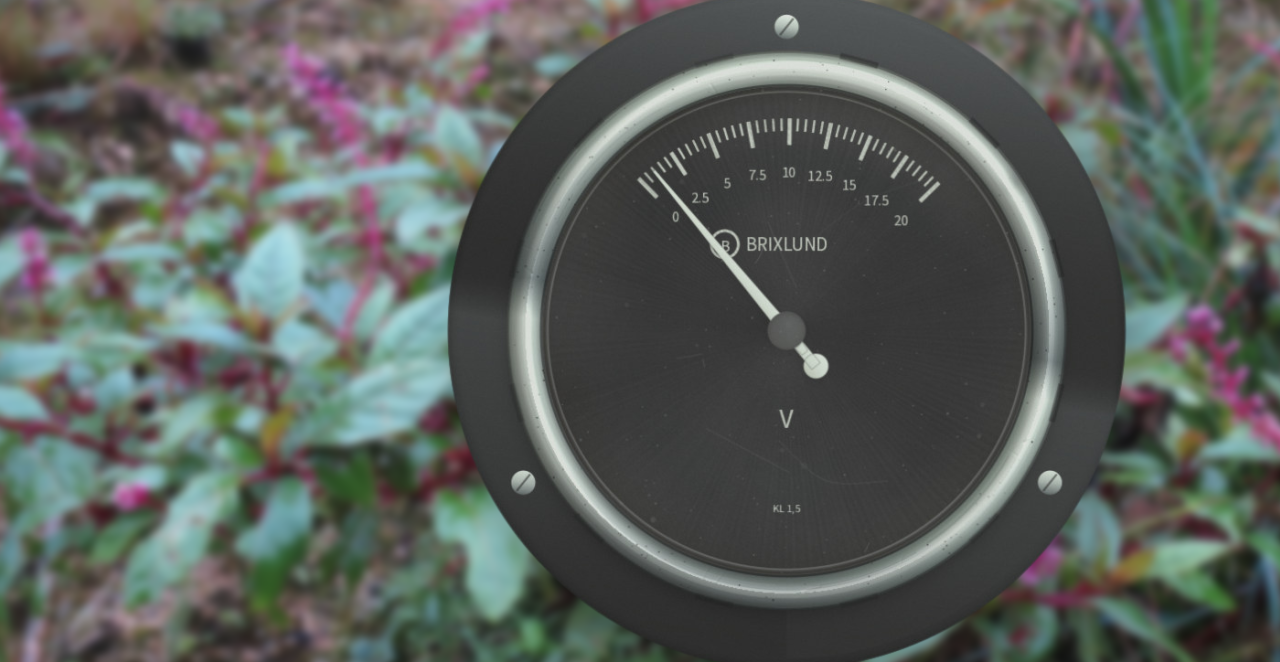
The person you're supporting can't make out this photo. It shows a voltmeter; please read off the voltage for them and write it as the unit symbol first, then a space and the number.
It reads V 1
